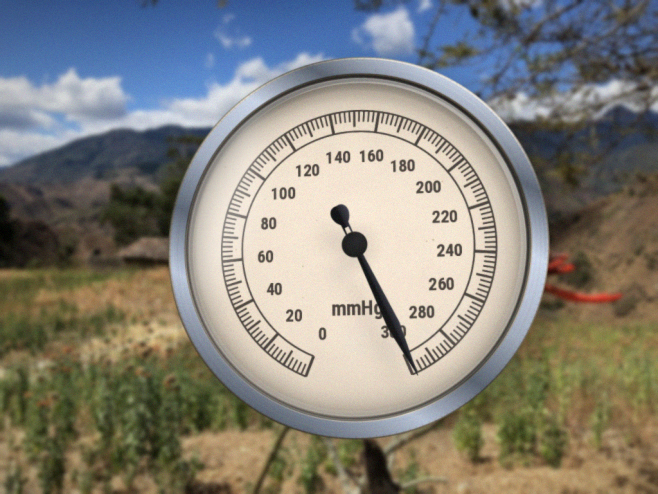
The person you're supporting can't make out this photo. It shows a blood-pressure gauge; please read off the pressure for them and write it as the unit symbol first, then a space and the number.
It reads mmHg 298
